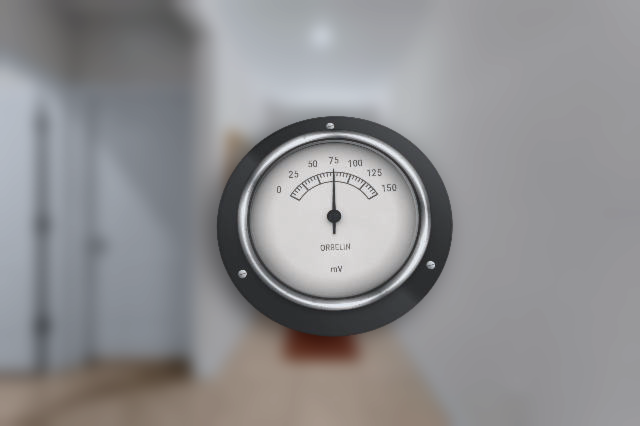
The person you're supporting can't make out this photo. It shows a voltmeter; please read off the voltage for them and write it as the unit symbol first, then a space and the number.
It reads mV 75
